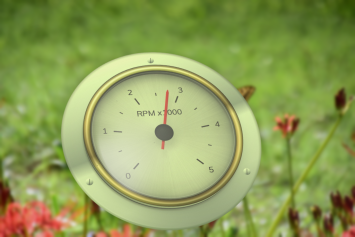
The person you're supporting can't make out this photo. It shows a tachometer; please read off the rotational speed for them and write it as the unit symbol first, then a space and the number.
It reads rpm 2750
